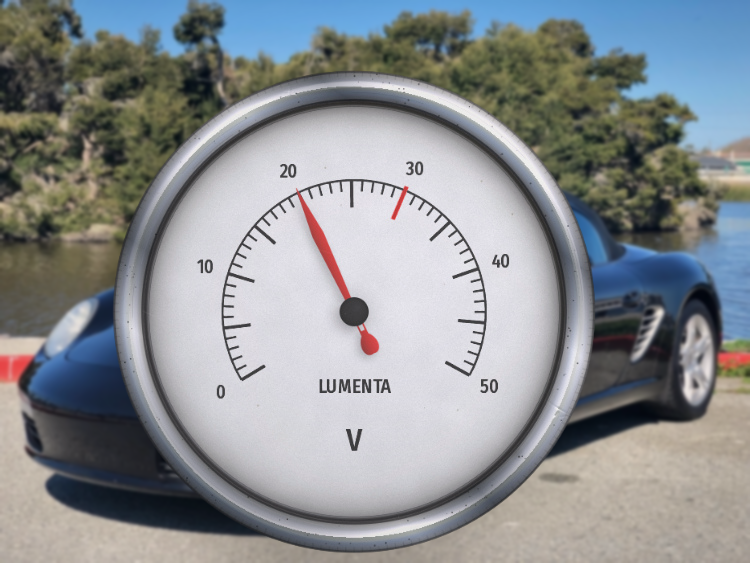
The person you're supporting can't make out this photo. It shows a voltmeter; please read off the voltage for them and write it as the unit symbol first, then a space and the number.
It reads V 20
